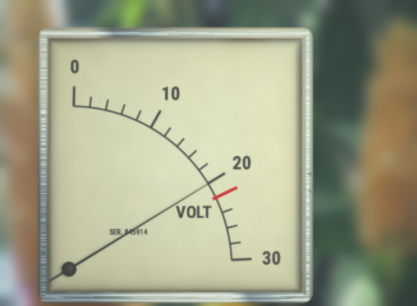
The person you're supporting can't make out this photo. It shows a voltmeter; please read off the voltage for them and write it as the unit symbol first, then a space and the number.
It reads V 20
